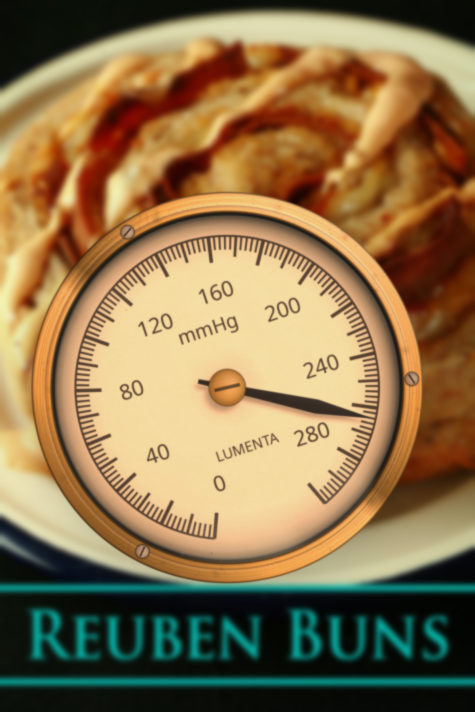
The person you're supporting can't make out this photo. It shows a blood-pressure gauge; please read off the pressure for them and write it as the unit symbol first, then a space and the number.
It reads mmHg 264
